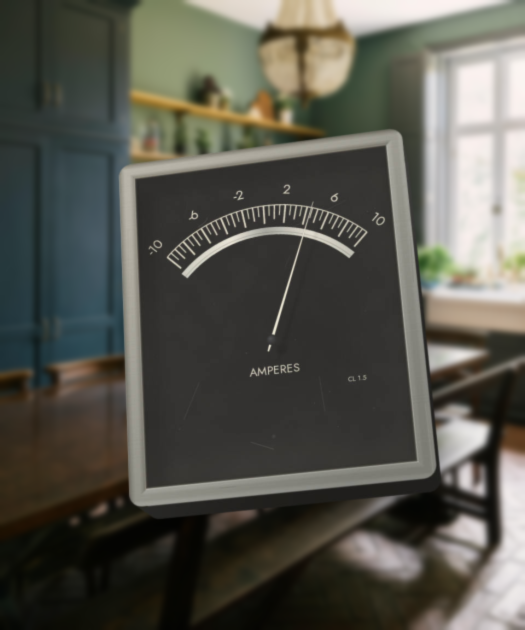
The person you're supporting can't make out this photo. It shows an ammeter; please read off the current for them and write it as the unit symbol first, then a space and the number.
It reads A 4.5
